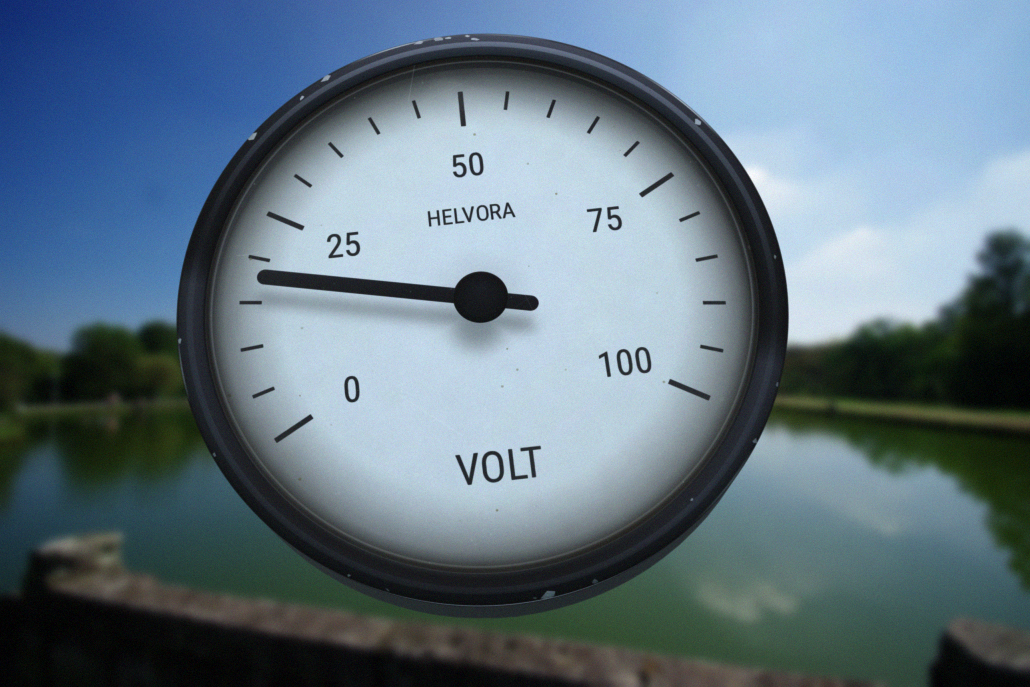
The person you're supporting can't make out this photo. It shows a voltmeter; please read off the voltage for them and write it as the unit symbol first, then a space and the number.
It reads V 17.5
